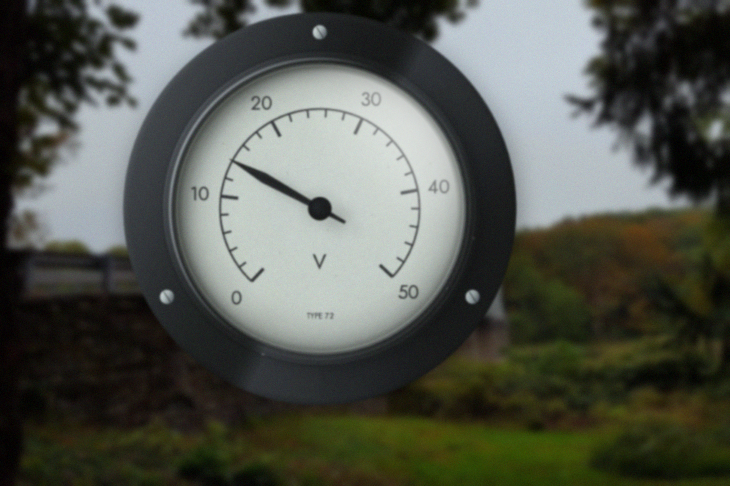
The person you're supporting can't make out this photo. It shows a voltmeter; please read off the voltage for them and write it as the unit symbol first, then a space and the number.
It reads V 14
